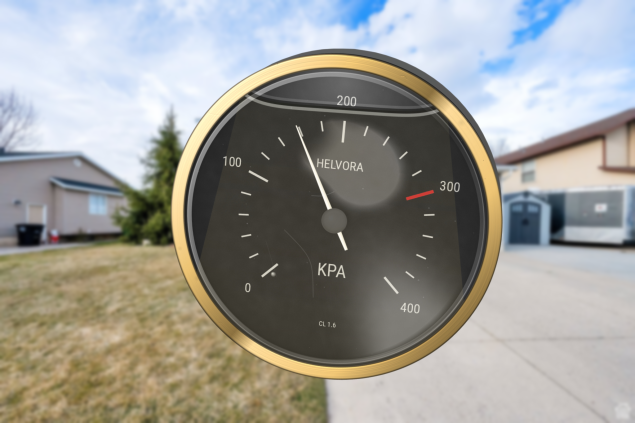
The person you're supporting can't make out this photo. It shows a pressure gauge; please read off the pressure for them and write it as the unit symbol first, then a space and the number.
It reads kPa 160
